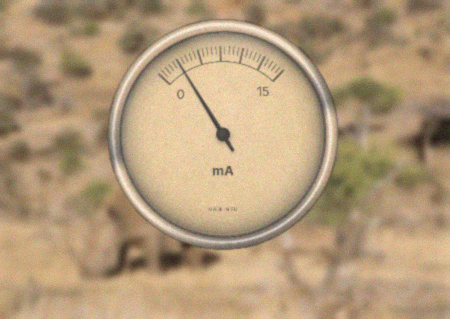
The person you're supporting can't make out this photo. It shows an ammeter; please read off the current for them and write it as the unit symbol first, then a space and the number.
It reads mA 2.5
